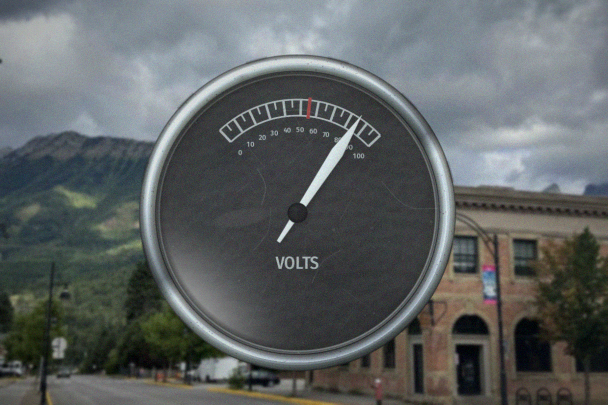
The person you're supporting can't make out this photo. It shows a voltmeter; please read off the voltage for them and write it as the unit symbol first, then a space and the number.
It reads V 85
